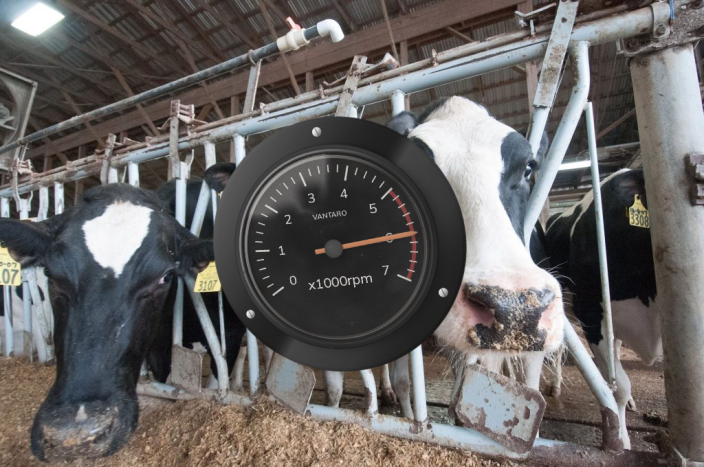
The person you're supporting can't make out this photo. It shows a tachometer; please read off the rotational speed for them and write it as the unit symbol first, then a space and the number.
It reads rpm 6000
